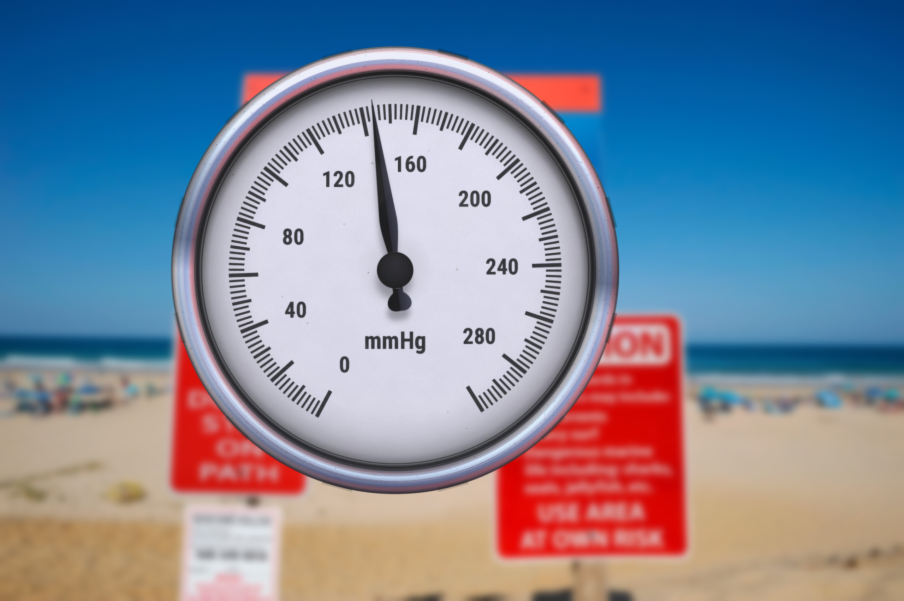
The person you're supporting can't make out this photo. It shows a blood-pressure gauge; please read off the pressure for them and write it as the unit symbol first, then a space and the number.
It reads mmHg 144
